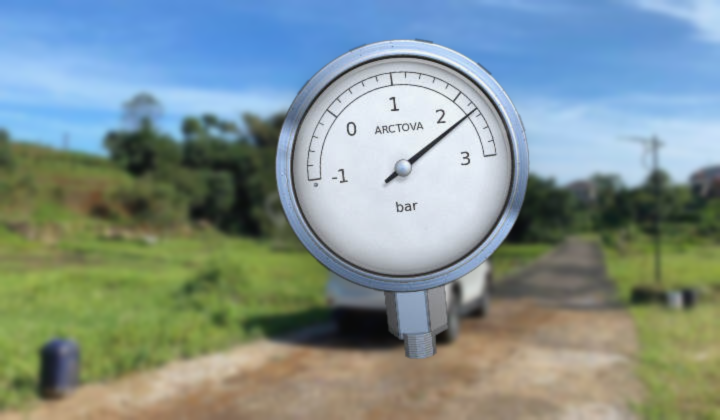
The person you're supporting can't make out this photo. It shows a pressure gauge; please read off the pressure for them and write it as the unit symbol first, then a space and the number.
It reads bar 2.3
